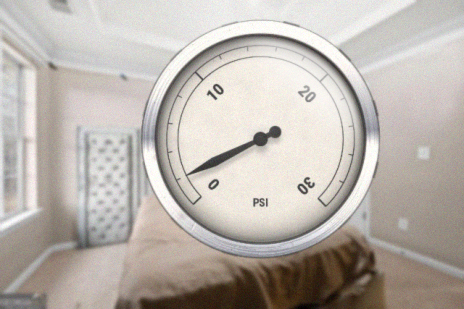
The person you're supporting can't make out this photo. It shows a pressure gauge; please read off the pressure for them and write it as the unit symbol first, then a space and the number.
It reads psi 2
